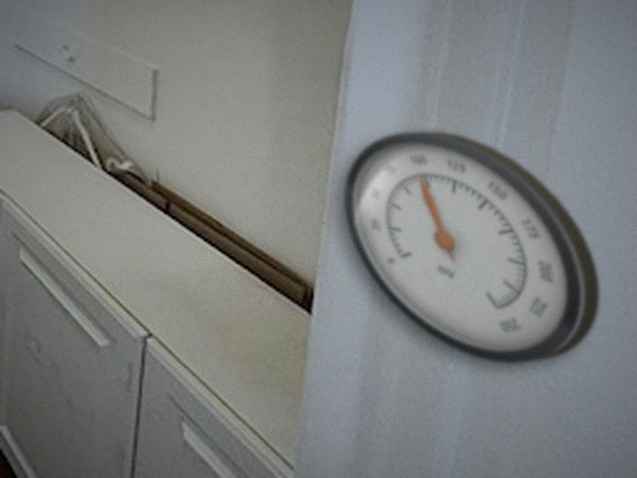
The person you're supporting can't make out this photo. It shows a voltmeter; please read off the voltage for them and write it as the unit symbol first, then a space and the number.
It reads mV 100
